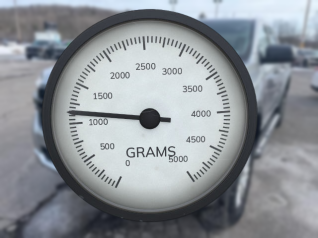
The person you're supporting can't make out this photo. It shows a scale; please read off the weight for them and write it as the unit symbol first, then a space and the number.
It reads g 1150
